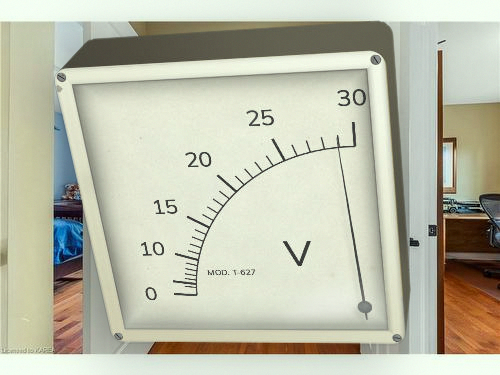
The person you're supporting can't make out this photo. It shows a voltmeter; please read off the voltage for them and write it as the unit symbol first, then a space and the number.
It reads V 29
